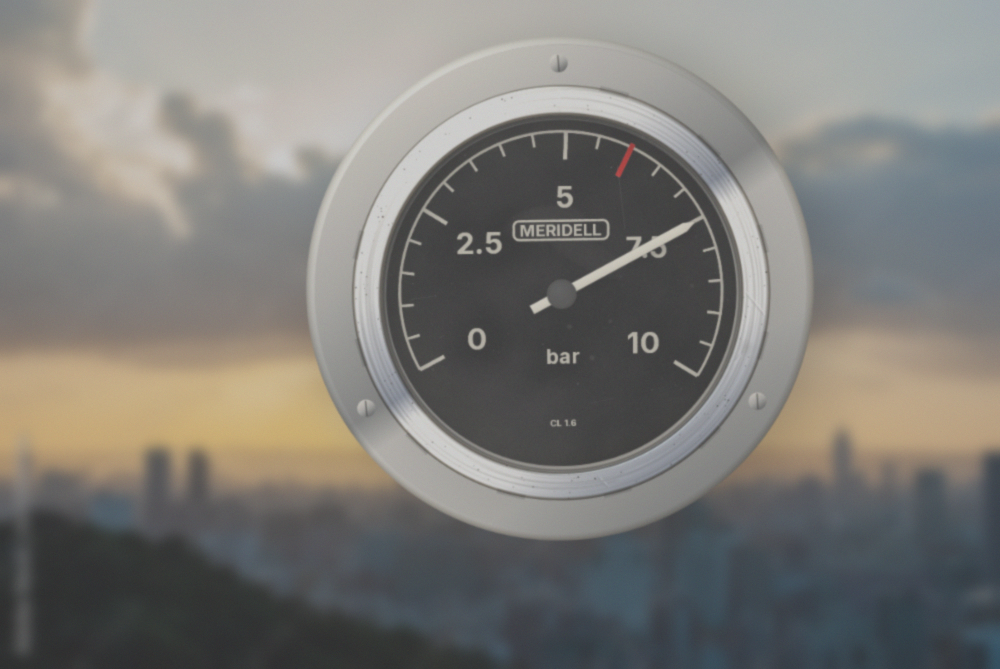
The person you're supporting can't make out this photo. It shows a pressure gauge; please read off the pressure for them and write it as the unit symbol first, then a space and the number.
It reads bar 7.5
